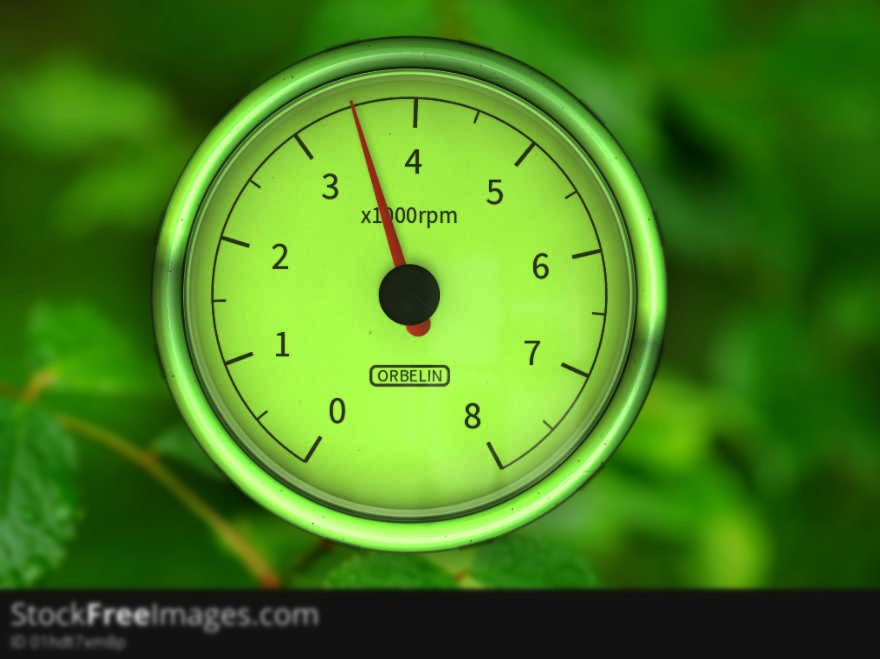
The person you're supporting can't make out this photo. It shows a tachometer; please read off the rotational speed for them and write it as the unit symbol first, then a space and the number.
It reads rpm 3500
